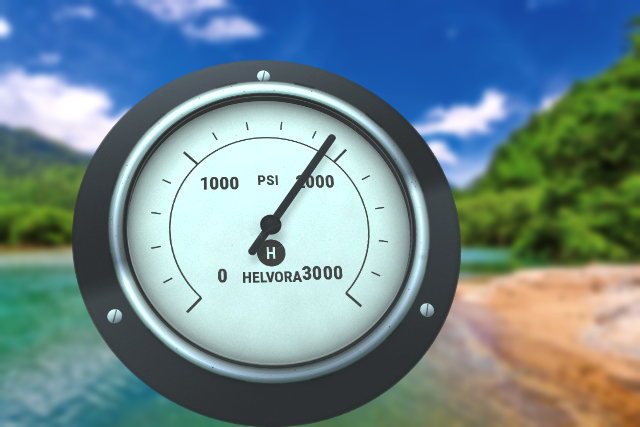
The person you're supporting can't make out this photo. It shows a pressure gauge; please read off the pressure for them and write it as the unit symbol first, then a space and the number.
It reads psi 1900
